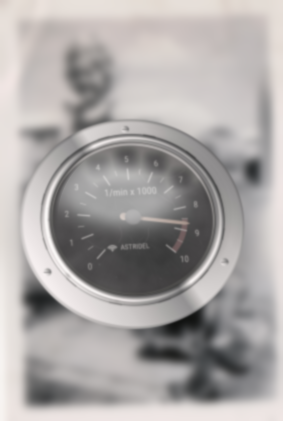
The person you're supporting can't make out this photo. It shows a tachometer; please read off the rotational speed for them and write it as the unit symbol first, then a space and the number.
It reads rpm 8750
